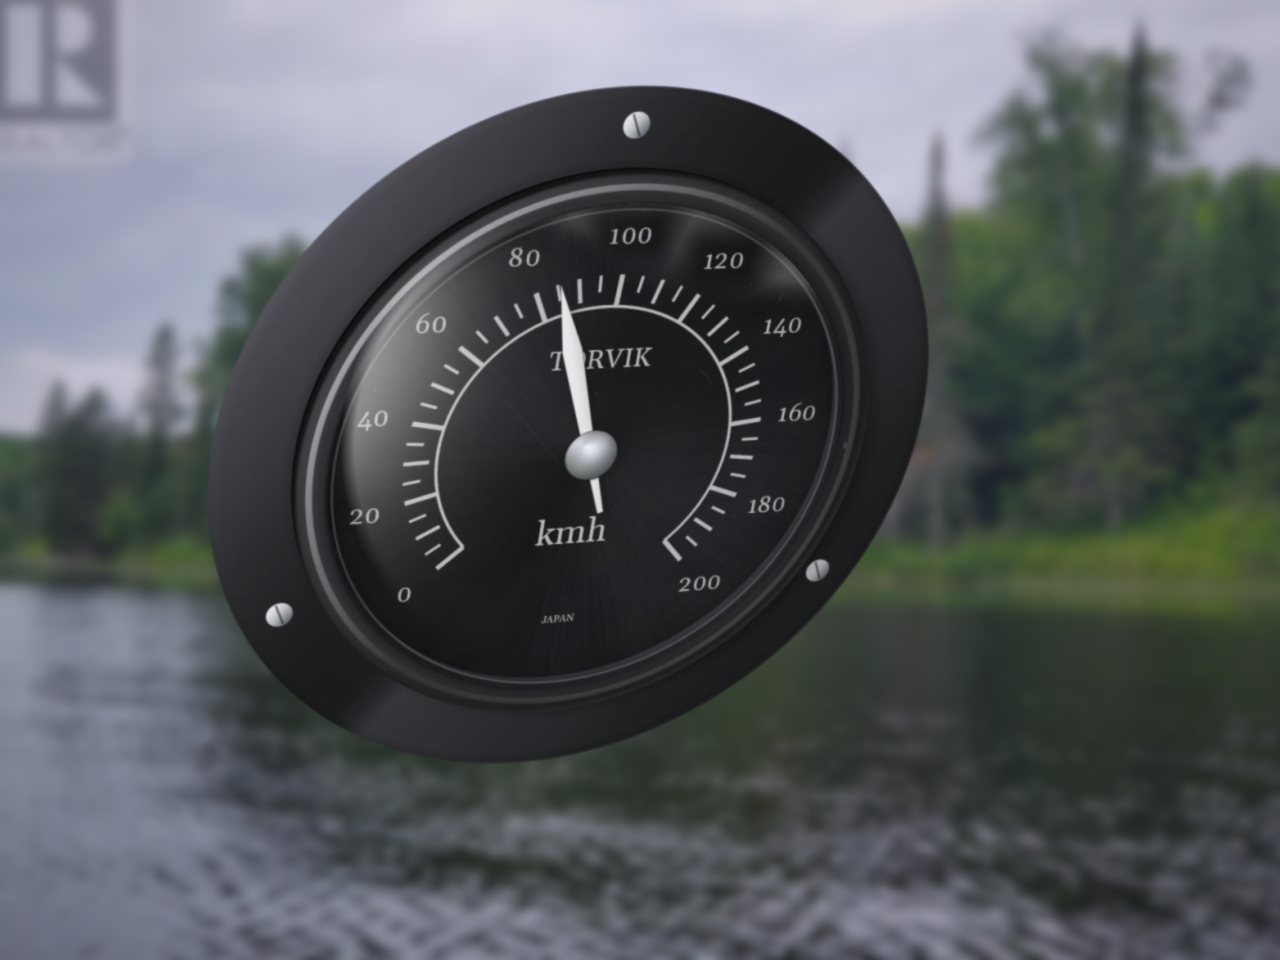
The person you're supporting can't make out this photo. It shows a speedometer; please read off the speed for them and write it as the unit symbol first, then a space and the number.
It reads km/h 85
